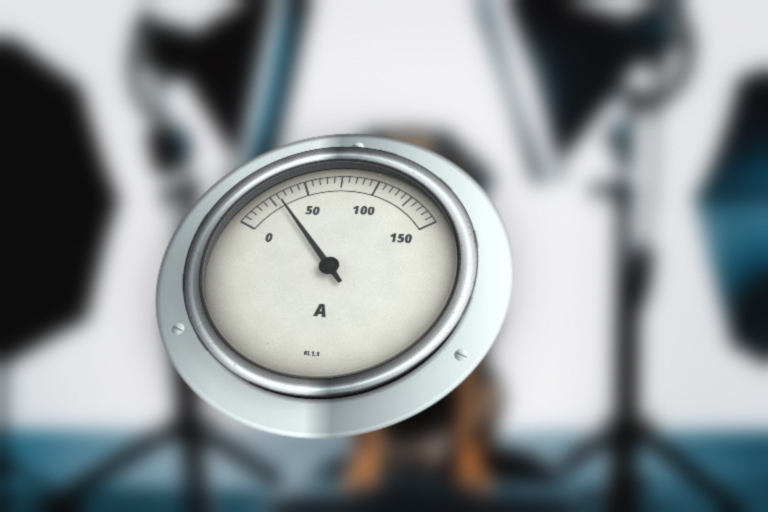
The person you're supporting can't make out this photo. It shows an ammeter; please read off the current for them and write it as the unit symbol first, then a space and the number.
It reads A 30
